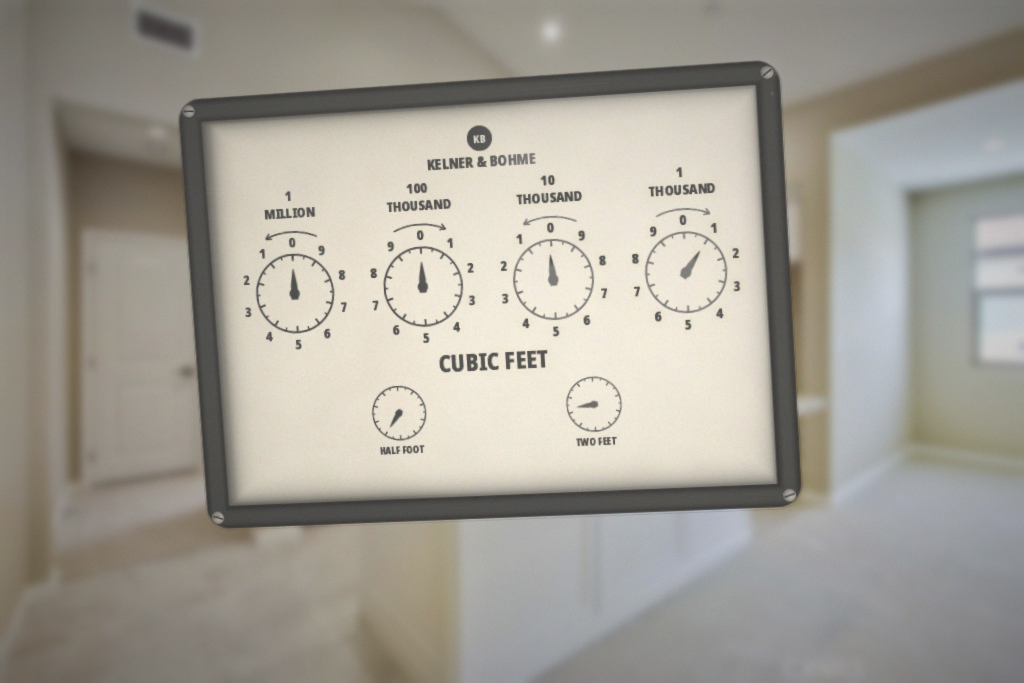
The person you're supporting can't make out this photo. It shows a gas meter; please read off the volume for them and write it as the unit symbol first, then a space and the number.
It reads ft³ 100
